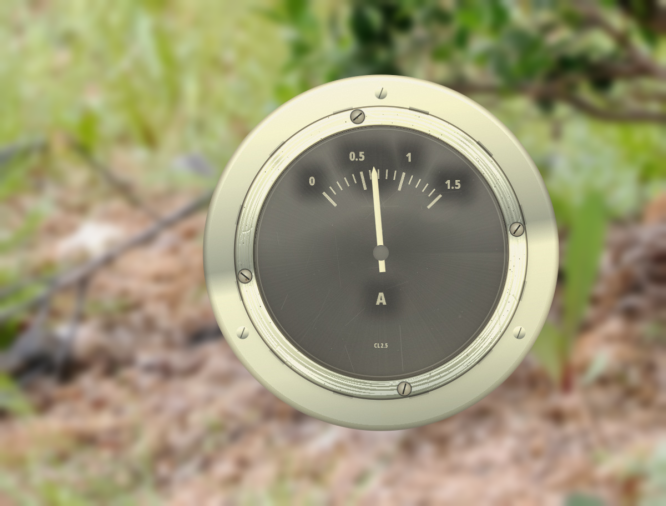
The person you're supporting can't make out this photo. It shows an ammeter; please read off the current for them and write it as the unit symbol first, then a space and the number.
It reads A 0.65
